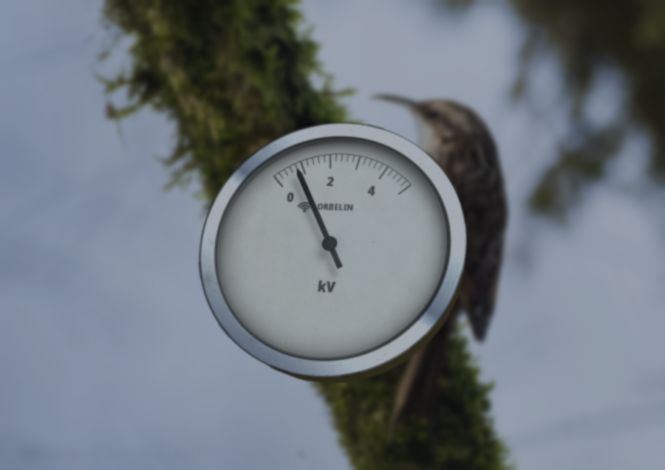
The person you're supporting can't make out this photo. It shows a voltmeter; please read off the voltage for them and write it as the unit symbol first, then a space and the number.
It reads kV 0.8
